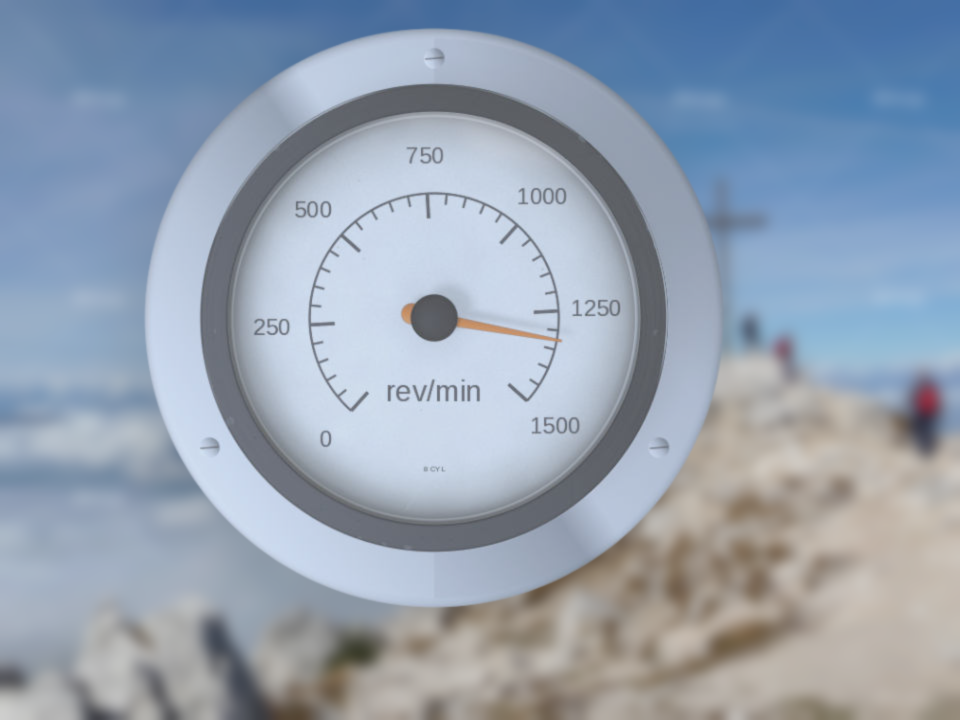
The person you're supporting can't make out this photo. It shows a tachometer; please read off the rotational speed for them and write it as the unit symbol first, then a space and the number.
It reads rpm 1325
